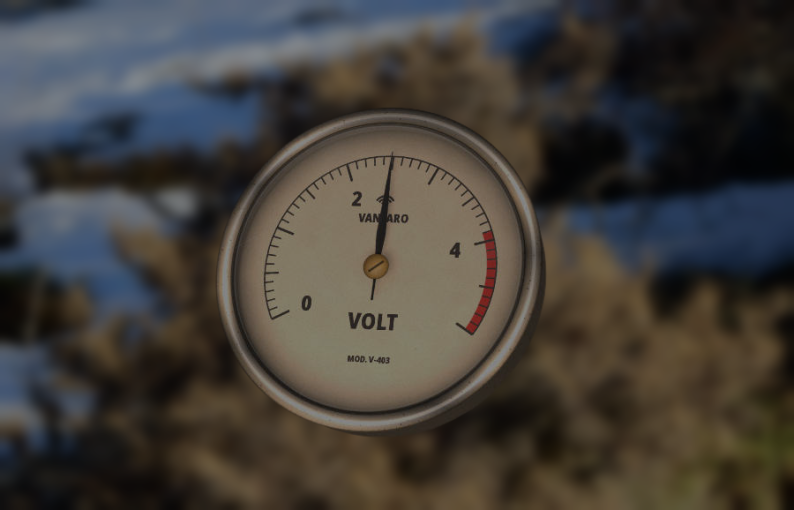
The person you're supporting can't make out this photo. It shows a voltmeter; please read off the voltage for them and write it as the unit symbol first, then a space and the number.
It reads V 2.5
